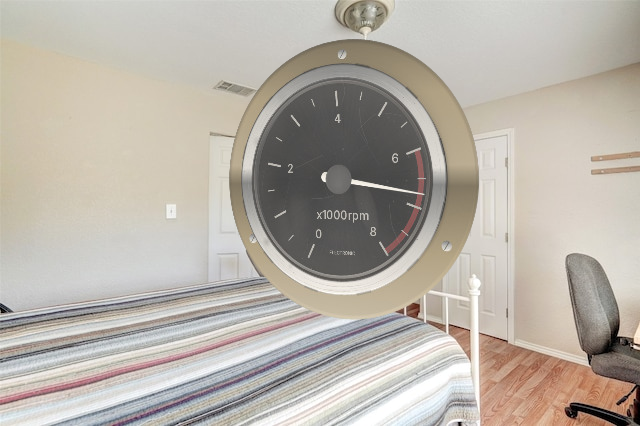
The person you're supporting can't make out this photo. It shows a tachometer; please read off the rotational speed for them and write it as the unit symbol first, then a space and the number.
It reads rpm 6750
